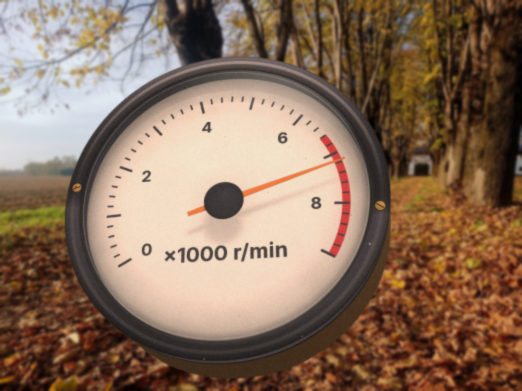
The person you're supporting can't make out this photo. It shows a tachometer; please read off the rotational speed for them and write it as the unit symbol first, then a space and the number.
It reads rpm 7200
